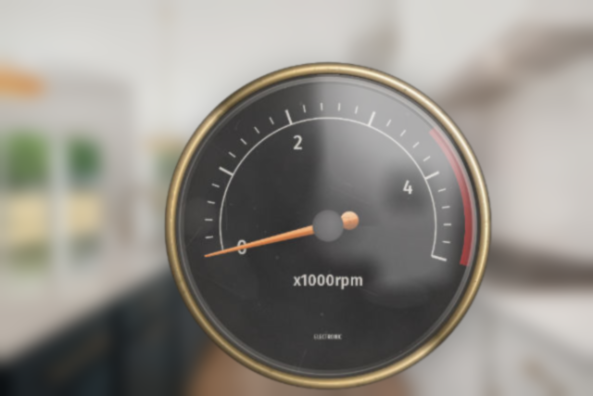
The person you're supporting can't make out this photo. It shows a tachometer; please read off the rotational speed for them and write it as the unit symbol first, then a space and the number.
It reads rpm 0
